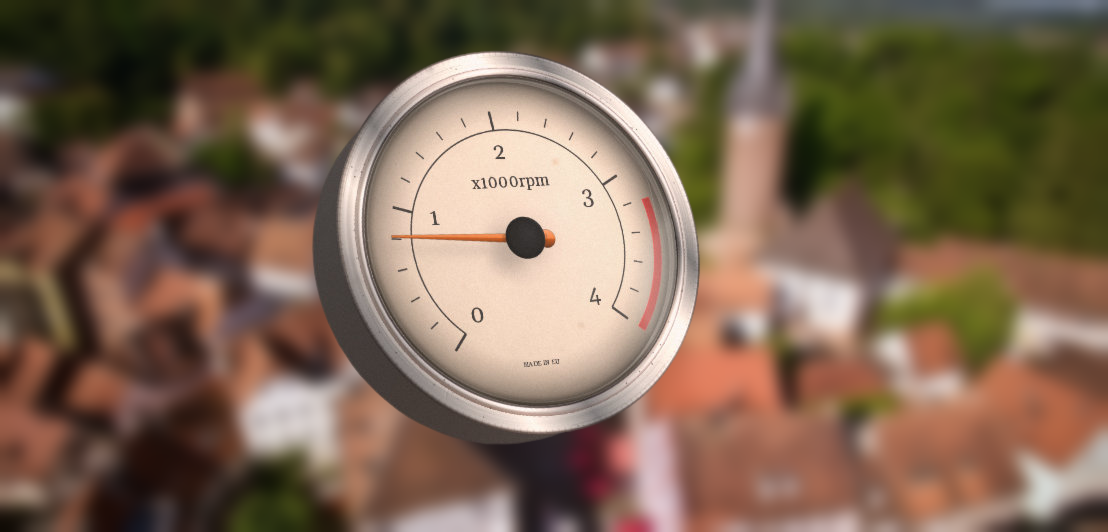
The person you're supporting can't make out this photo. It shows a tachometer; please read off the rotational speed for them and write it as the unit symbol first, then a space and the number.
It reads rpm 800
